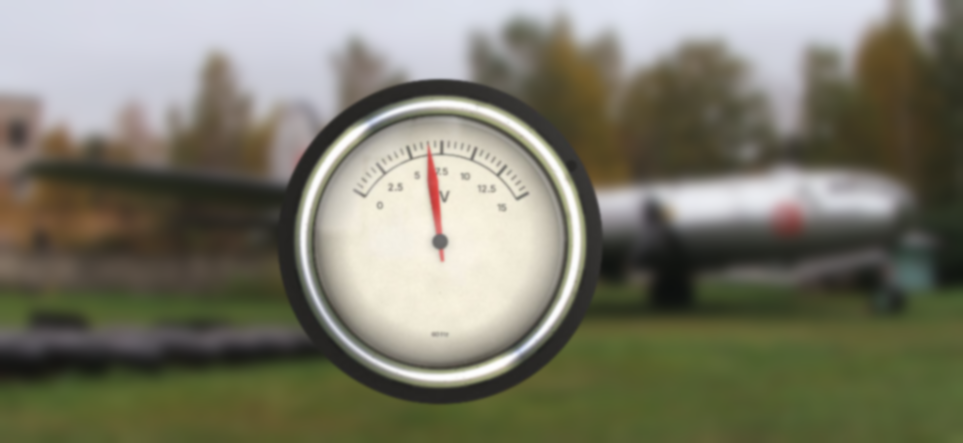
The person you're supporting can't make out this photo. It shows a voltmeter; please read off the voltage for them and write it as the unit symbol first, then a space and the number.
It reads kV 6.5
